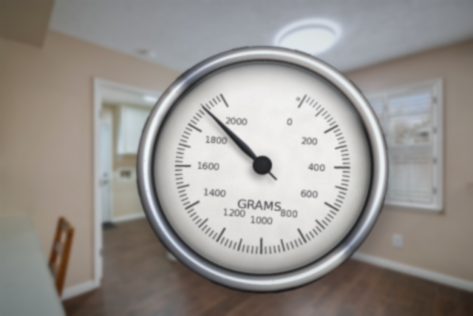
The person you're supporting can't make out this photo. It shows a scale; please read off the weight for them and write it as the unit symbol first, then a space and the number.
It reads g 1900
